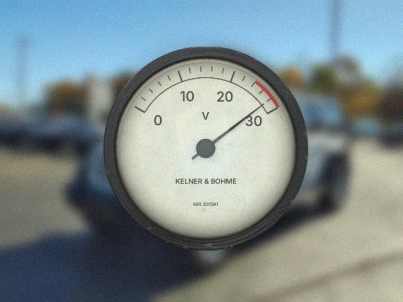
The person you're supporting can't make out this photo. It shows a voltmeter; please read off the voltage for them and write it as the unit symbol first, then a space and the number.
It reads V 28
